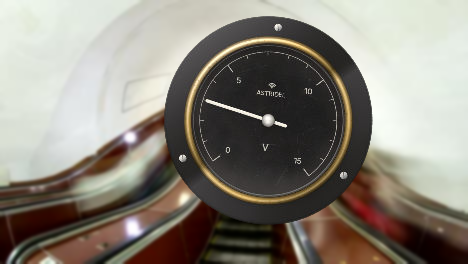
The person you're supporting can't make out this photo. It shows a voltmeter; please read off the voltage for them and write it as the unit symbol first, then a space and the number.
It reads V 3
